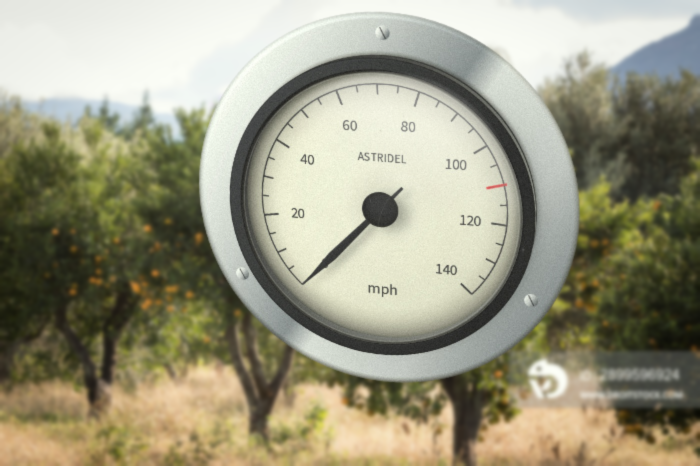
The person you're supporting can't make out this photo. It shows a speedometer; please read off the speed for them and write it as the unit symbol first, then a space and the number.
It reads mph 0
